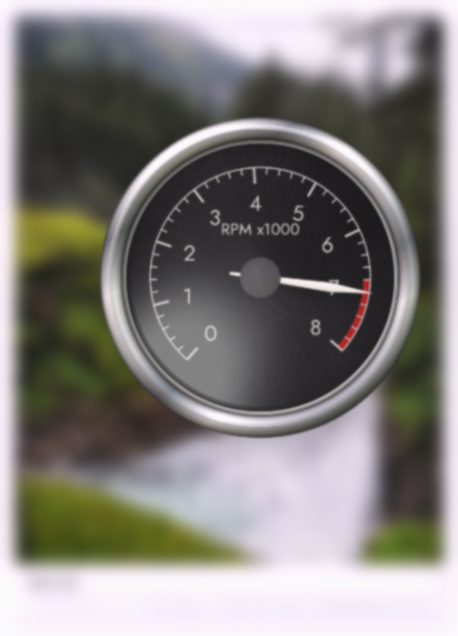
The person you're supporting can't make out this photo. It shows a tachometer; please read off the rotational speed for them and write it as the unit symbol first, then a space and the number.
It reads rpm 7000
